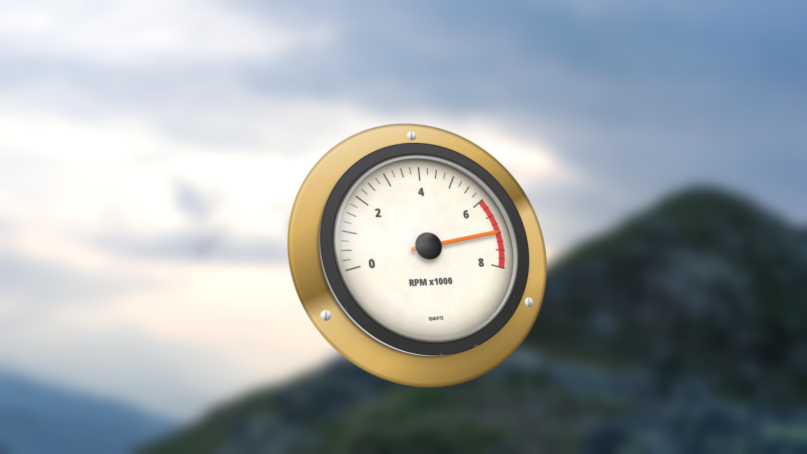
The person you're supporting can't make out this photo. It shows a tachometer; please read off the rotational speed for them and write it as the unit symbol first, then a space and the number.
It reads rpm 7000
